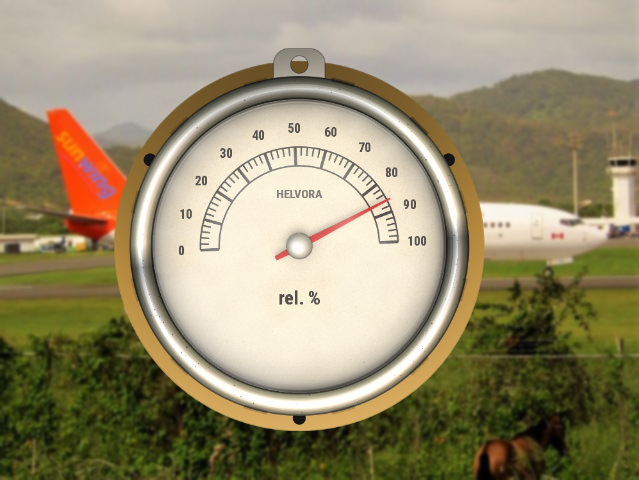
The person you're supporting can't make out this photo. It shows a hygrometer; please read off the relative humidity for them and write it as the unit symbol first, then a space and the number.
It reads % 86
